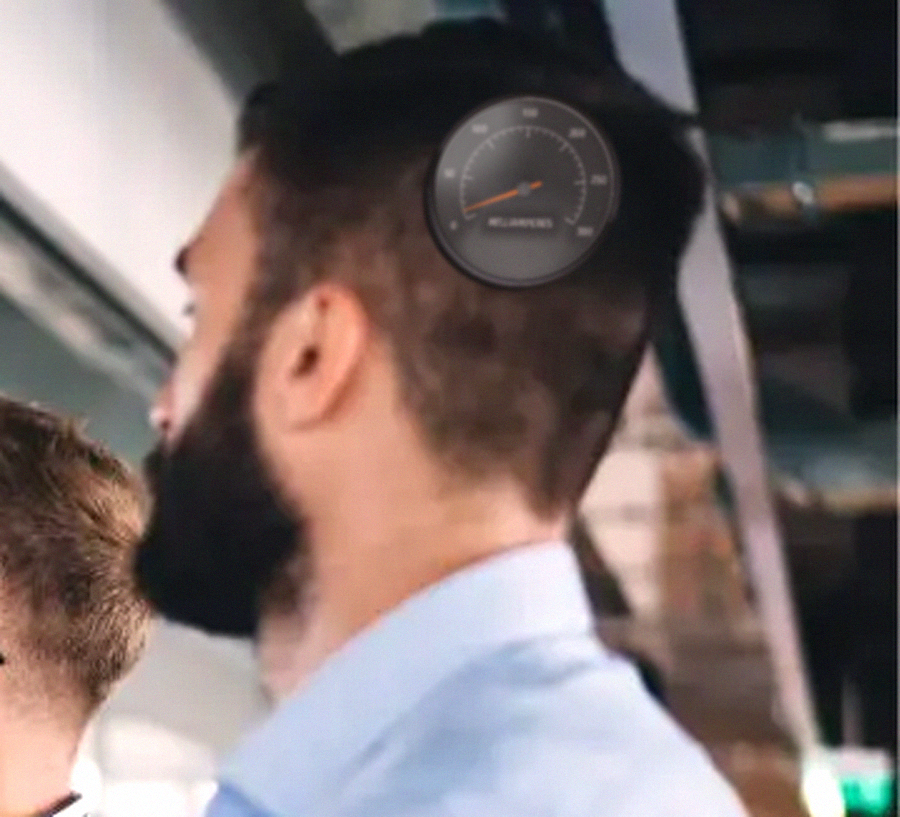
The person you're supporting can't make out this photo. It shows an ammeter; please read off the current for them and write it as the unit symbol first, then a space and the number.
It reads mA 10
